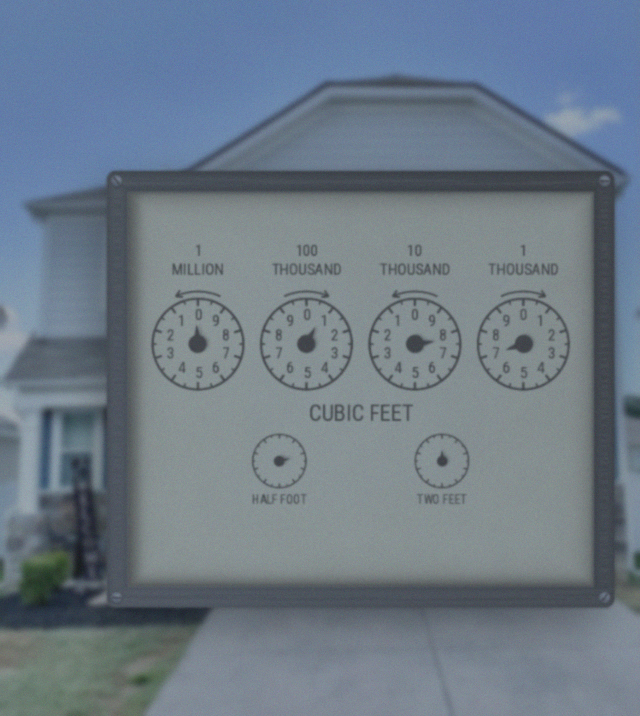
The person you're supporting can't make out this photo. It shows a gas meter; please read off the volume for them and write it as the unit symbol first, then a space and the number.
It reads ft³ 7700
